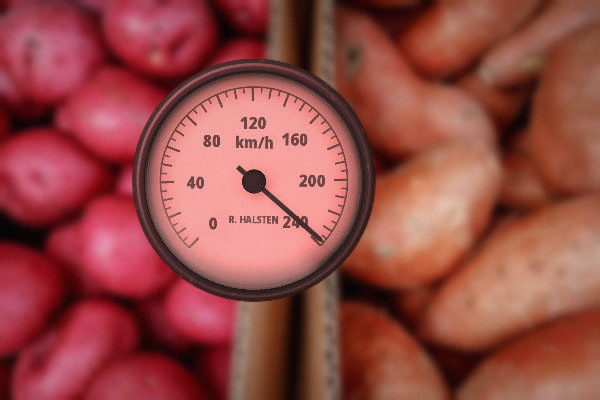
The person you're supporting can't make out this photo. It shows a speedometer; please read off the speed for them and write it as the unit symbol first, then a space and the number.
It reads km/h 237.5
